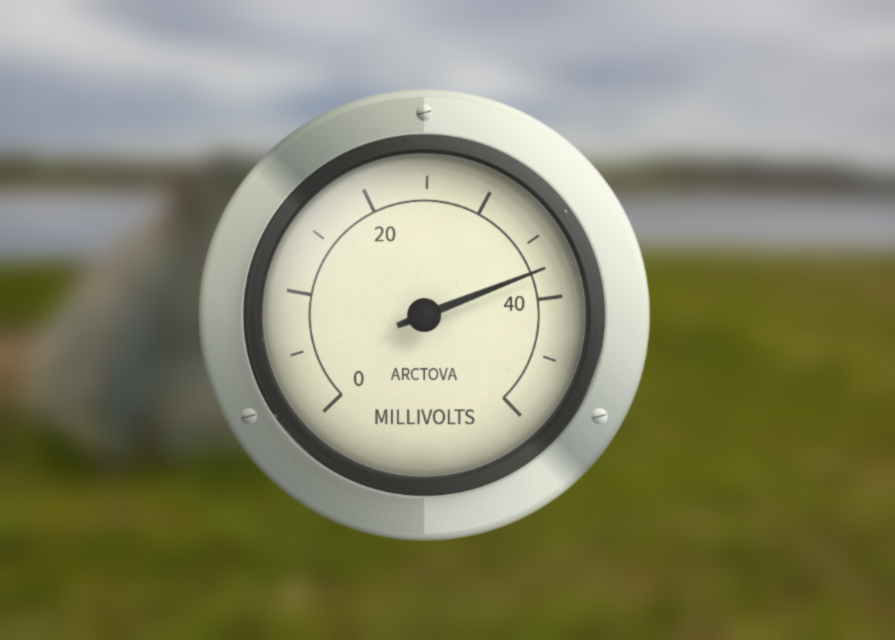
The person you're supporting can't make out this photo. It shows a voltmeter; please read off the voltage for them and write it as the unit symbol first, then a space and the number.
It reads mV 37.5
